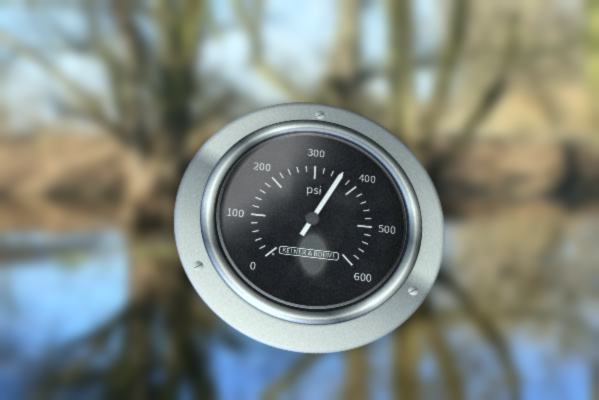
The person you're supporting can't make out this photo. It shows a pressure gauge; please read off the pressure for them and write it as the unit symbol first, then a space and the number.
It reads psi 360
